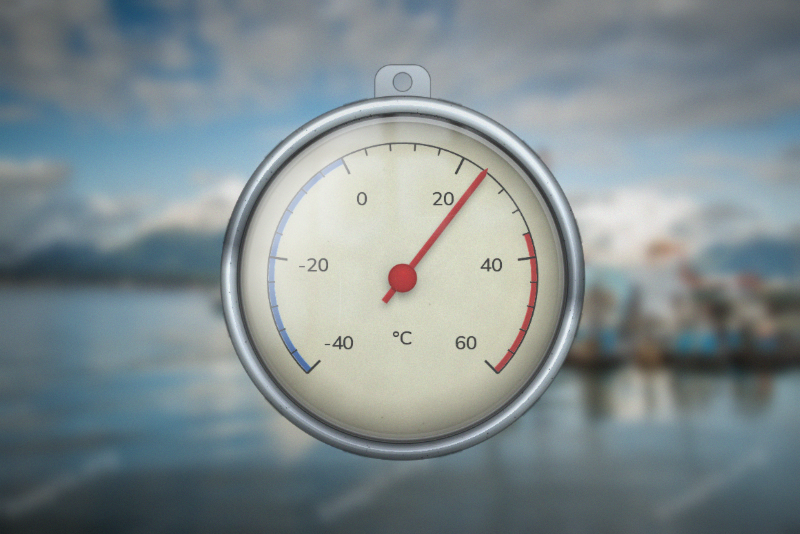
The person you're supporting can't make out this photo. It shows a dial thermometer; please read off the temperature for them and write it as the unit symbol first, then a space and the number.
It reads °C 24
